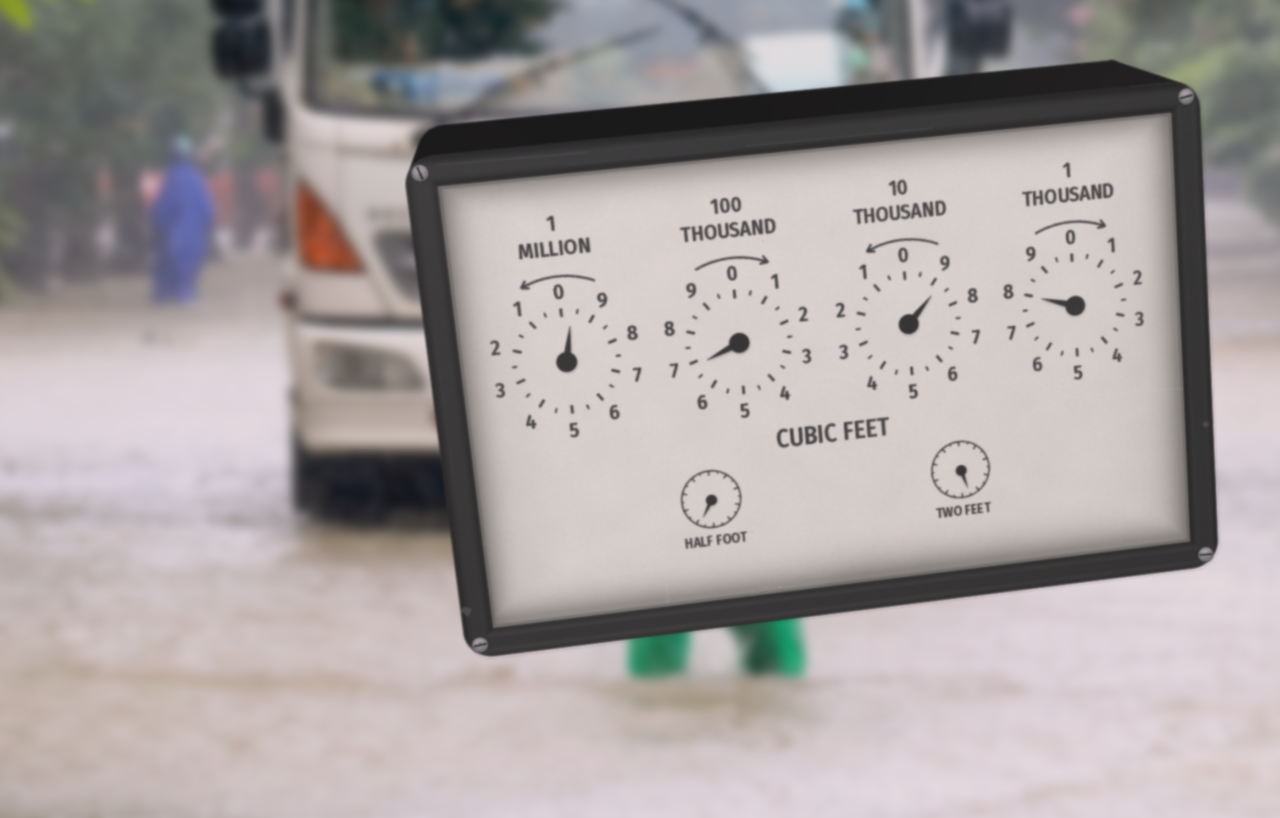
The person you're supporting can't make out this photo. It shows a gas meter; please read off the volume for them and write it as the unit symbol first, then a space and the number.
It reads ft³ 968800
